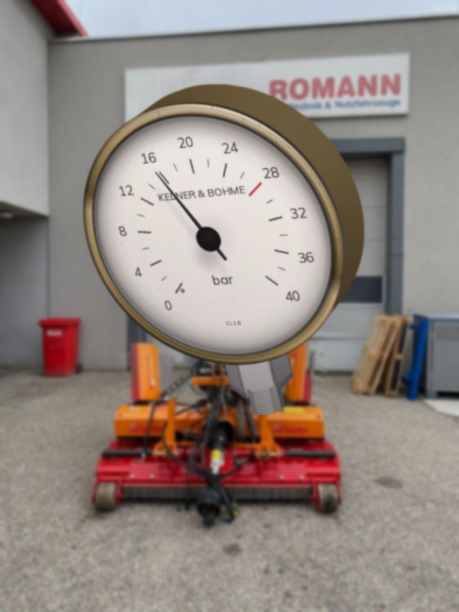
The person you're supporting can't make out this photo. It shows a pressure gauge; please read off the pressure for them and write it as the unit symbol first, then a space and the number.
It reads bar 16
